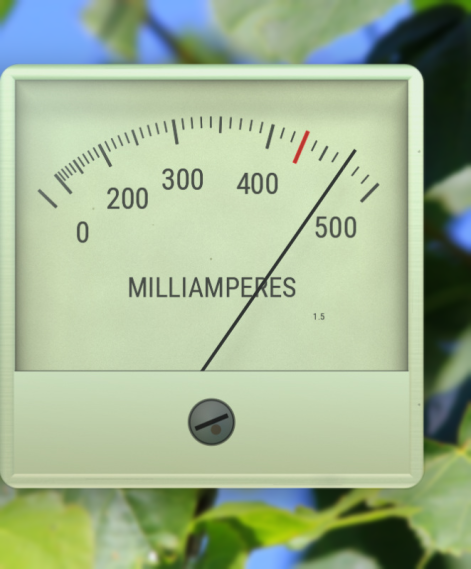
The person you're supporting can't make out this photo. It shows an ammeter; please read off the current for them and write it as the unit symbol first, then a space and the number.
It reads mA 470
